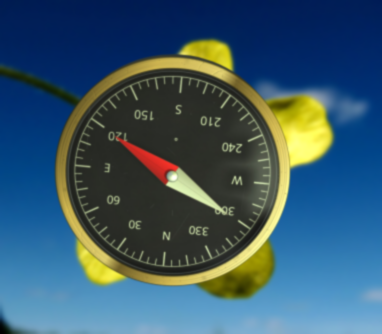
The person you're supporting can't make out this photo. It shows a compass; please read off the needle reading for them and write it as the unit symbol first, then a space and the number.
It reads ° 120
